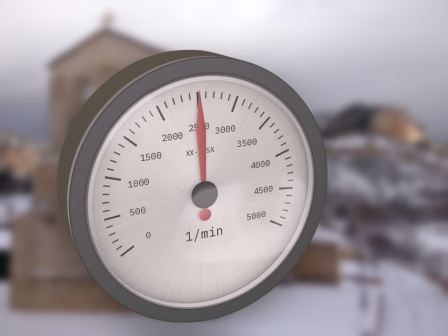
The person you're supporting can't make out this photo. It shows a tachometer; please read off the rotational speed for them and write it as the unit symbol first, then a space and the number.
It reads rpm 2500
